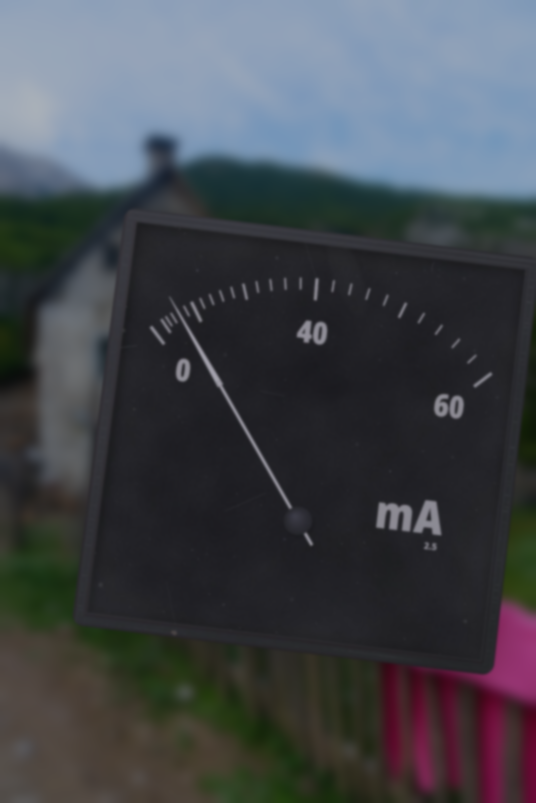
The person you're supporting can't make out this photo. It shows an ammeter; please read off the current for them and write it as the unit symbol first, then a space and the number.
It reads mA 16
